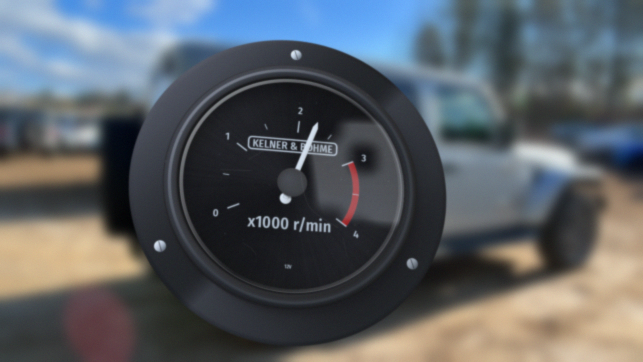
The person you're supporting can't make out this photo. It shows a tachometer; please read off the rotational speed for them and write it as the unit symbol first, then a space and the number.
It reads rpm 2250
